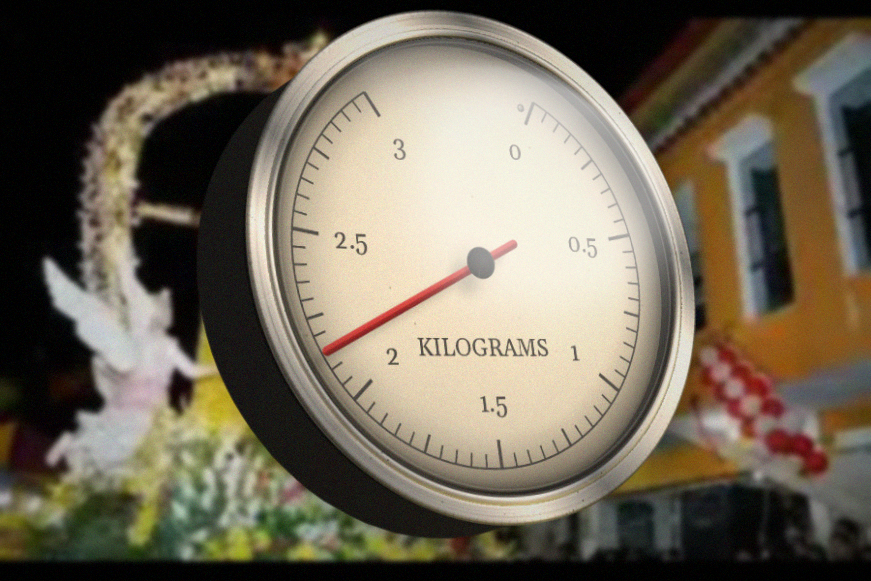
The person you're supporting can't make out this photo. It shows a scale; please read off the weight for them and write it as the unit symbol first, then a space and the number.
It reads kg 2.15
